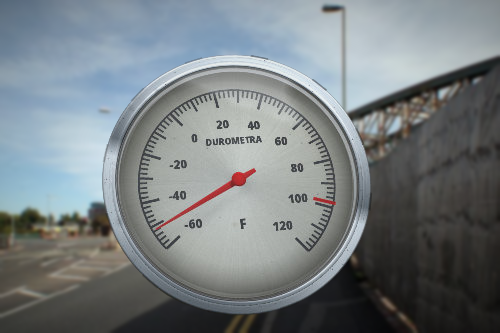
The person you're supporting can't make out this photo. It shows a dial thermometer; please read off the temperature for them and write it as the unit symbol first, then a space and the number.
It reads °F -52
